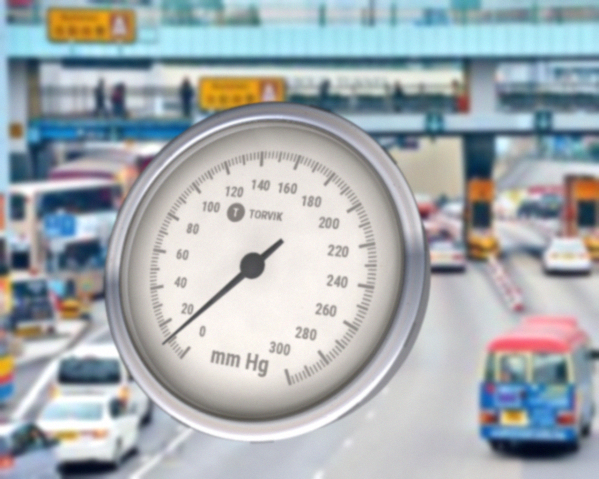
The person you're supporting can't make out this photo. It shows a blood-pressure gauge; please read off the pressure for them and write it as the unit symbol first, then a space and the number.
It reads mmHg 10
